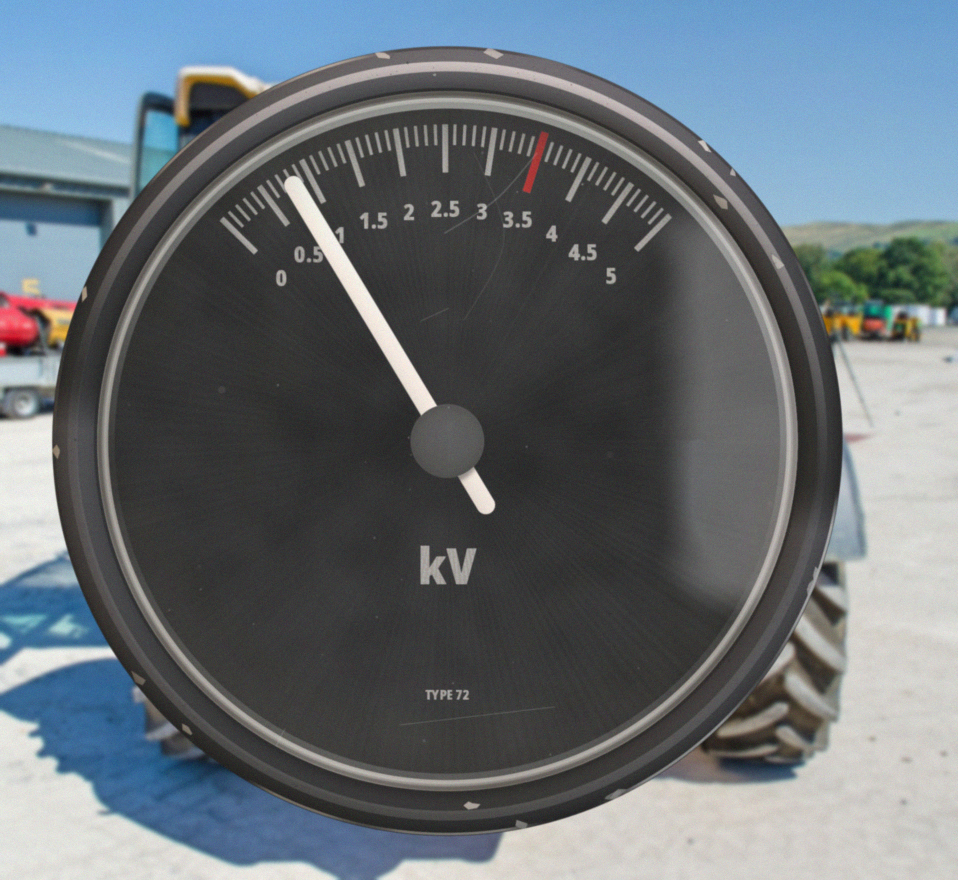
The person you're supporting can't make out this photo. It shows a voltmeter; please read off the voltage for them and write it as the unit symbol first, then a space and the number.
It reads kV 0.8
